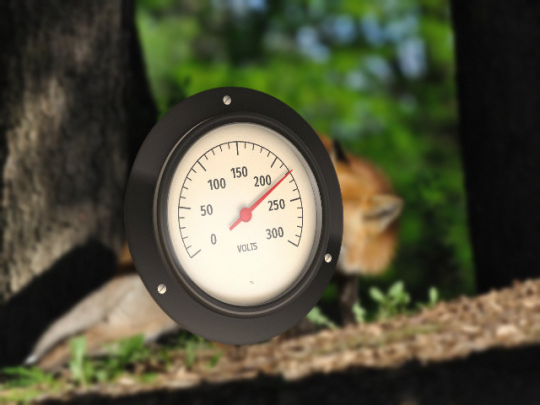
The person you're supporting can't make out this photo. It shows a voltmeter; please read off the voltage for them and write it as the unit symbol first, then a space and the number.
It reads V 220
